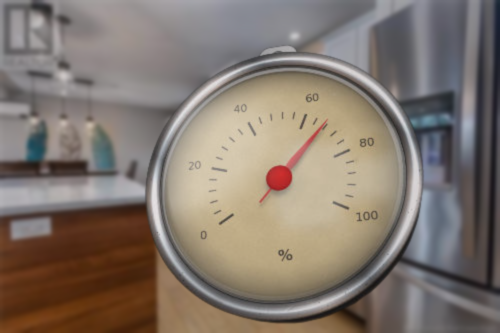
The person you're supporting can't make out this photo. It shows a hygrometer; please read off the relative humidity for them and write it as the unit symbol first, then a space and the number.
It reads % 68
